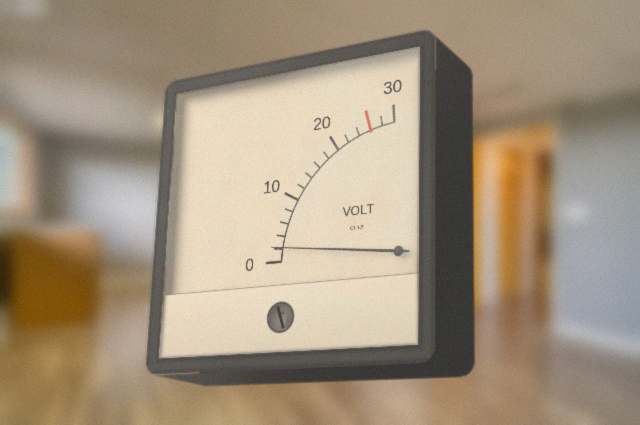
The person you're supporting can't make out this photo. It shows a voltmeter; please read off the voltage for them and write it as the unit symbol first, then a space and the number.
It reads V 2
